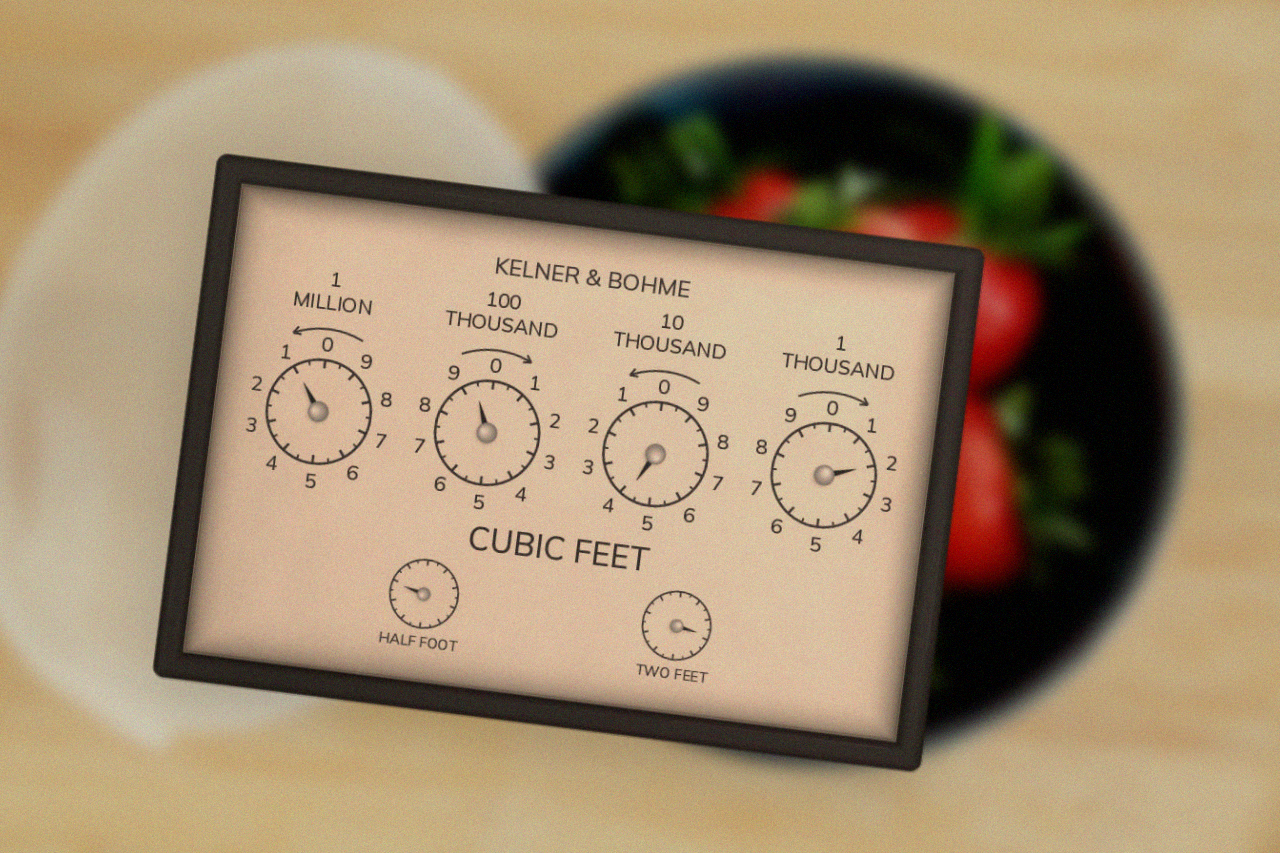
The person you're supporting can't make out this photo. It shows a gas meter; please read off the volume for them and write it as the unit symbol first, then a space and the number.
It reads ft³ 94200
